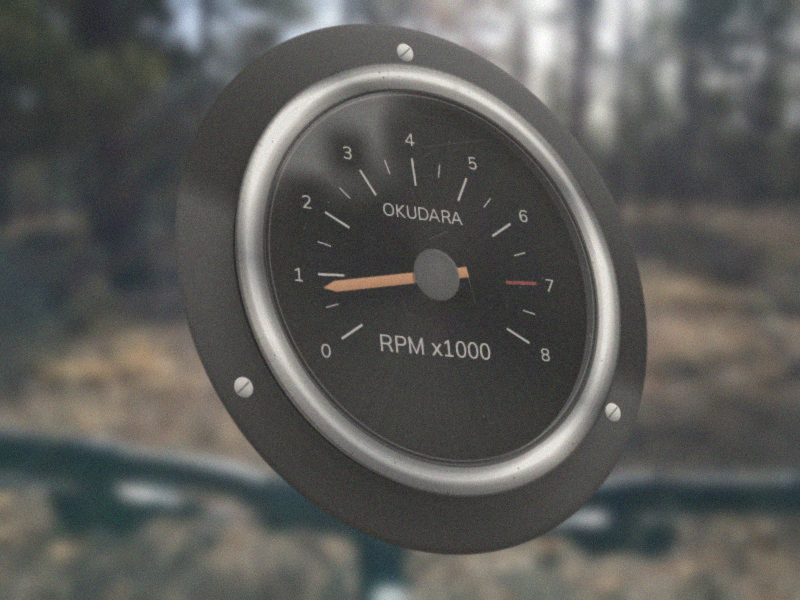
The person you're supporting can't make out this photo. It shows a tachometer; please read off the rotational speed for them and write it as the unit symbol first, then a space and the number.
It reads rpm 750
